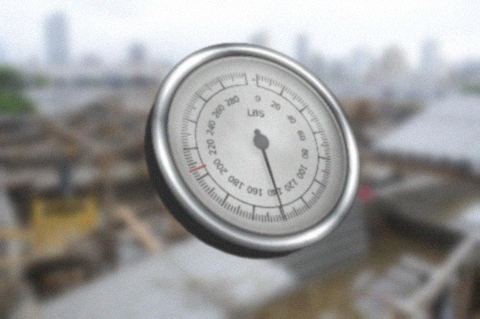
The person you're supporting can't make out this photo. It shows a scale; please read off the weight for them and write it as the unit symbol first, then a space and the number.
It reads lb 140
